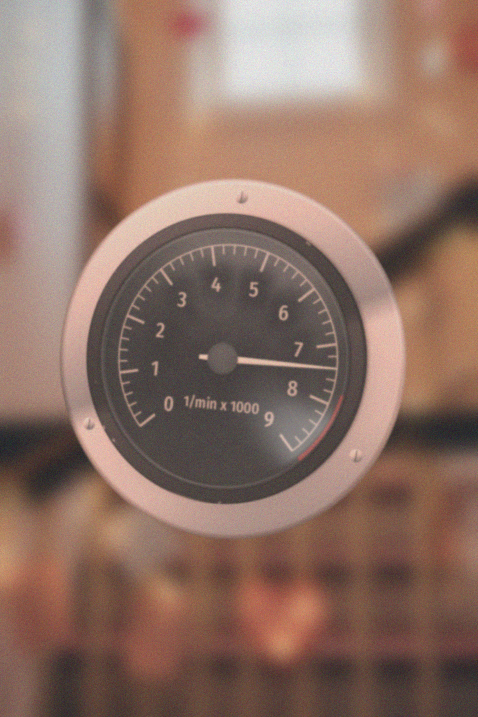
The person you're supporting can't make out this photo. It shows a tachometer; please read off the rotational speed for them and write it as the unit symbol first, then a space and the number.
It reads rpm 7400
